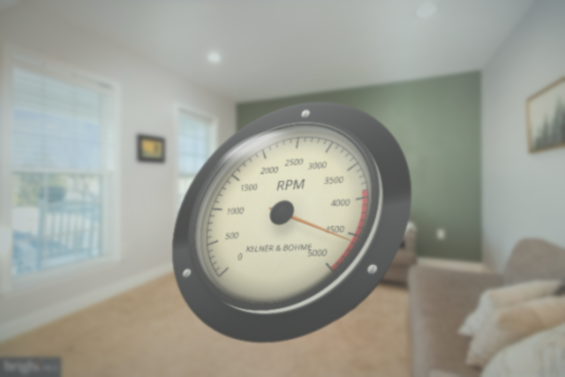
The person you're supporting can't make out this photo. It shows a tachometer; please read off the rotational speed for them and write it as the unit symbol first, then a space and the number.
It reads rpm 4600
